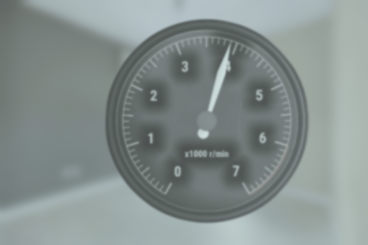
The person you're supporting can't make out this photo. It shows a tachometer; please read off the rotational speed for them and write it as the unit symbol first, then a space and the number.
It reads rpm 3900
